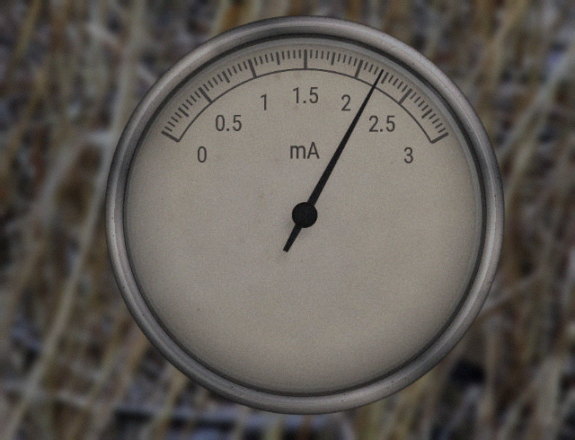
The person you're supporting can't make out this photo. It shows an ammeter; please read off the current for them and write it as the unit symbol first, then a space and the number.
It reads mA 2.2
